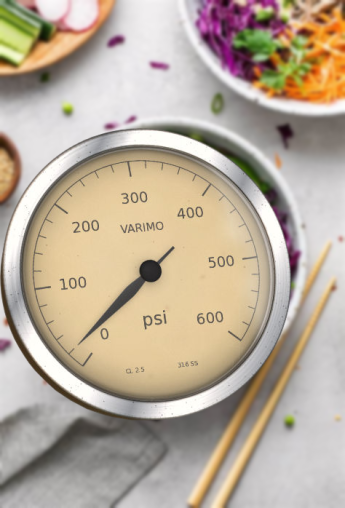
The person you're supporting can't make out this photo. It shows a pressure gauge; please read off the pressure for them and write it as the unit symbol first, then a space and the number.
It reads psi 20
